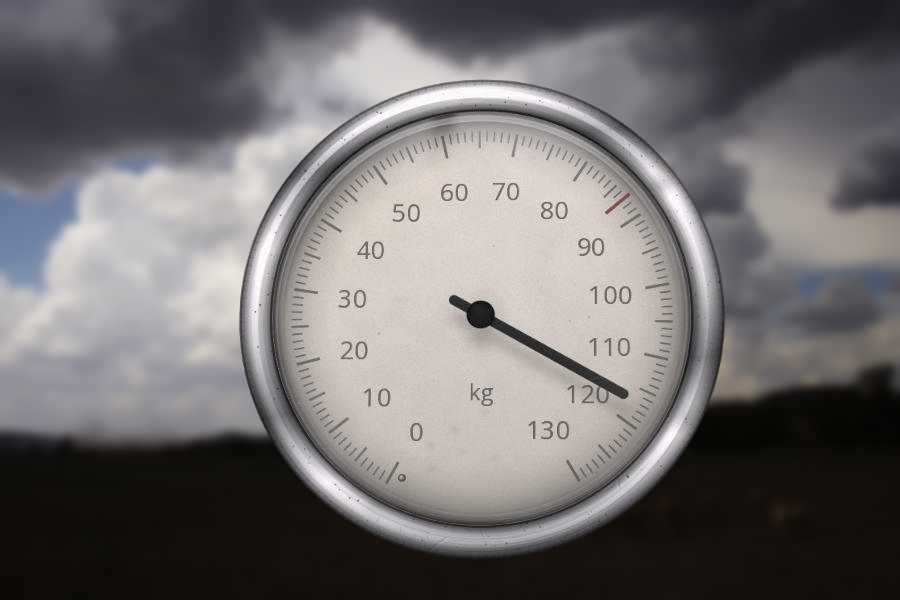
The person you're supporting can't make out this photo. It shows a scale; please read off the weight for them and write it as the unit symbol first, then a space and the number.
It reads kg 117
